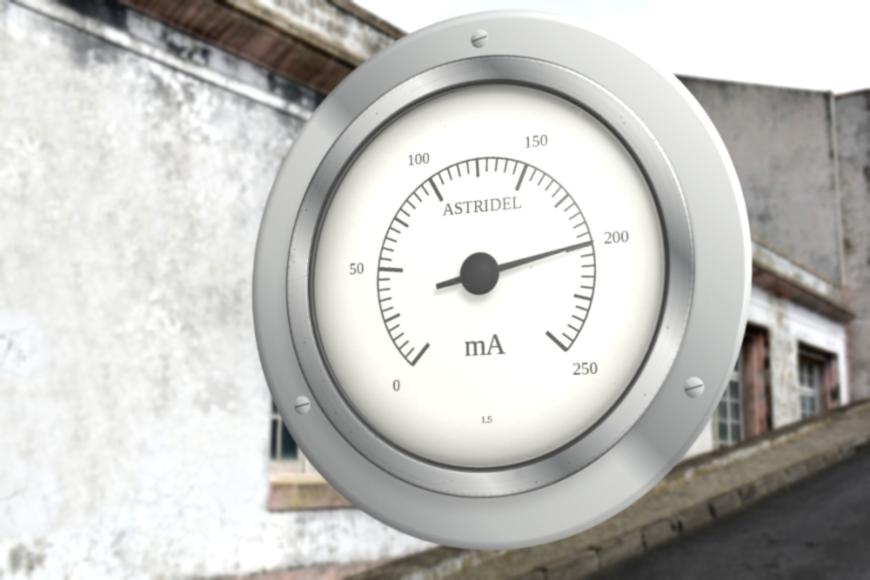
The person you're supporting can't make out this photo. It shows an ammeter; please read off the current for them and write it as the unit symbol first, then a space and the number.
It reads mA 200
